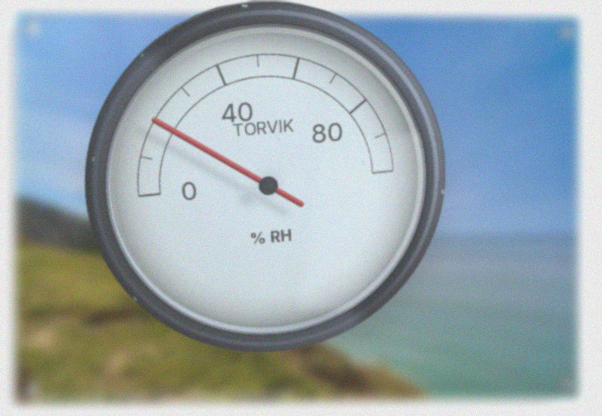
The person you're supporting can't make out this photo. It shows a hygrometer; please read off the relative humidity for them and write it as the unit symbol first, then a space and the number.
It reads % 20
